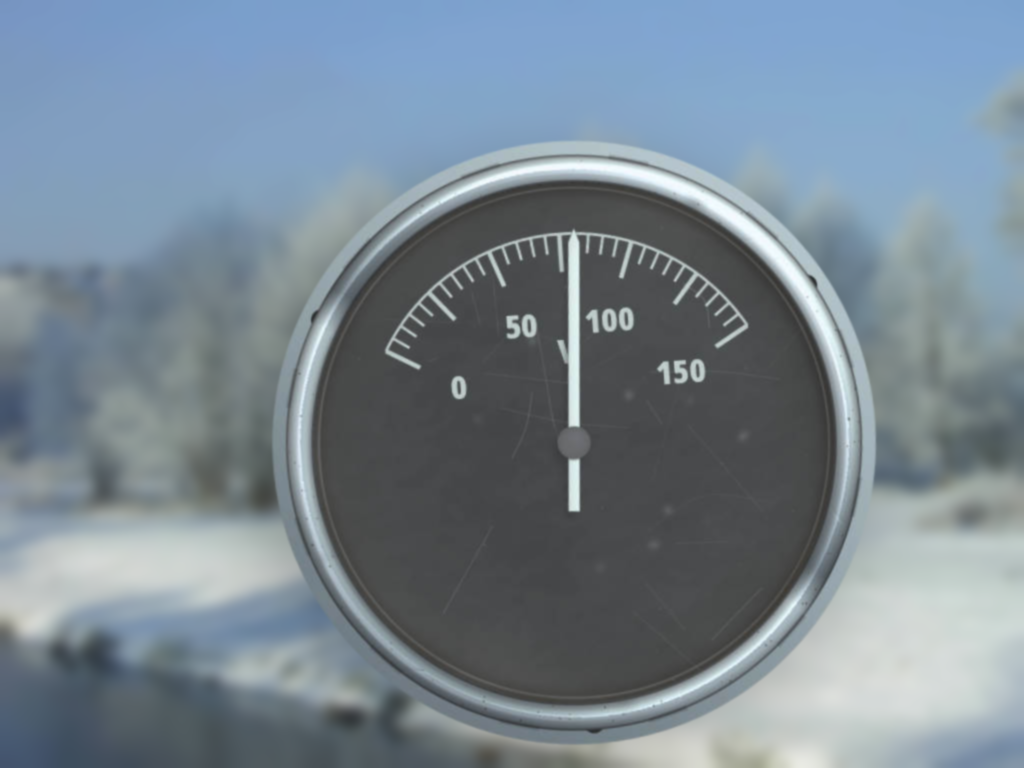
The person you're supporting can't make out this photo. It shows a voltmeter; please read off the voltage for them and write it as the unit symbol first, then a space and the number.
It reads V 80
